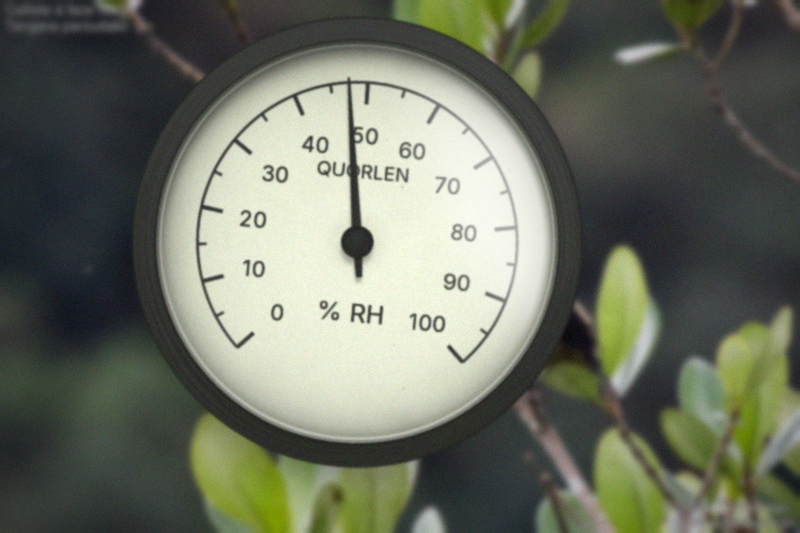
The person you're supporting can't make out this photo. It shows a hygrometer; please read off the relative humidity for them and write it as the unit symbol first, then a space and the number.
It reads % 47.5
